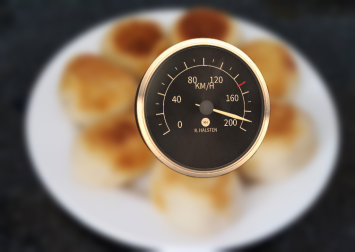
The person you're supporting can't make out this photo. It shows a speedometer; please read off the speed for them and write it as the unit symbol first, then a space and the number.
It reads km/h 190
